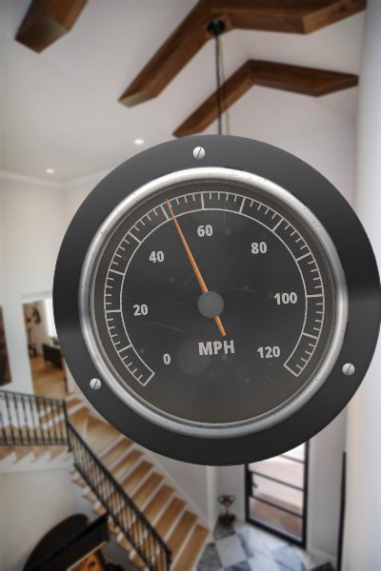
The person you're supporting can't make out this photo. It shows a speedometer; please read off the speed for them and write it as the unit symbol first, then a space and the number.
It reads mph 52
